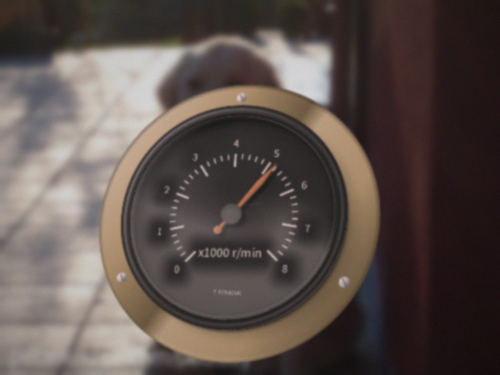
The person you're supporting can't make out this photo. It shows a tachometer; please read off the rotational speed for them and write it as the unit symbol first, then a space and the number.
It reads rpm 5200
